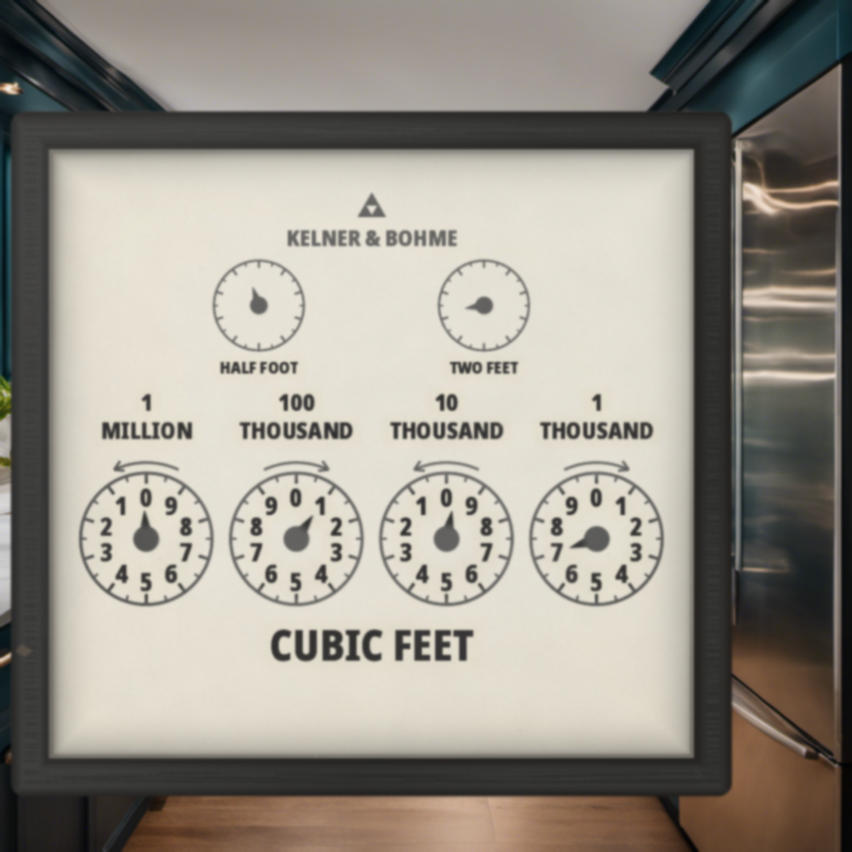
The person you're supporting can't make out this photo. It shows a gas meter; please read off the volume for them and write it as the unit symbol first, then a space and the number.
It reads ft³ 9700
